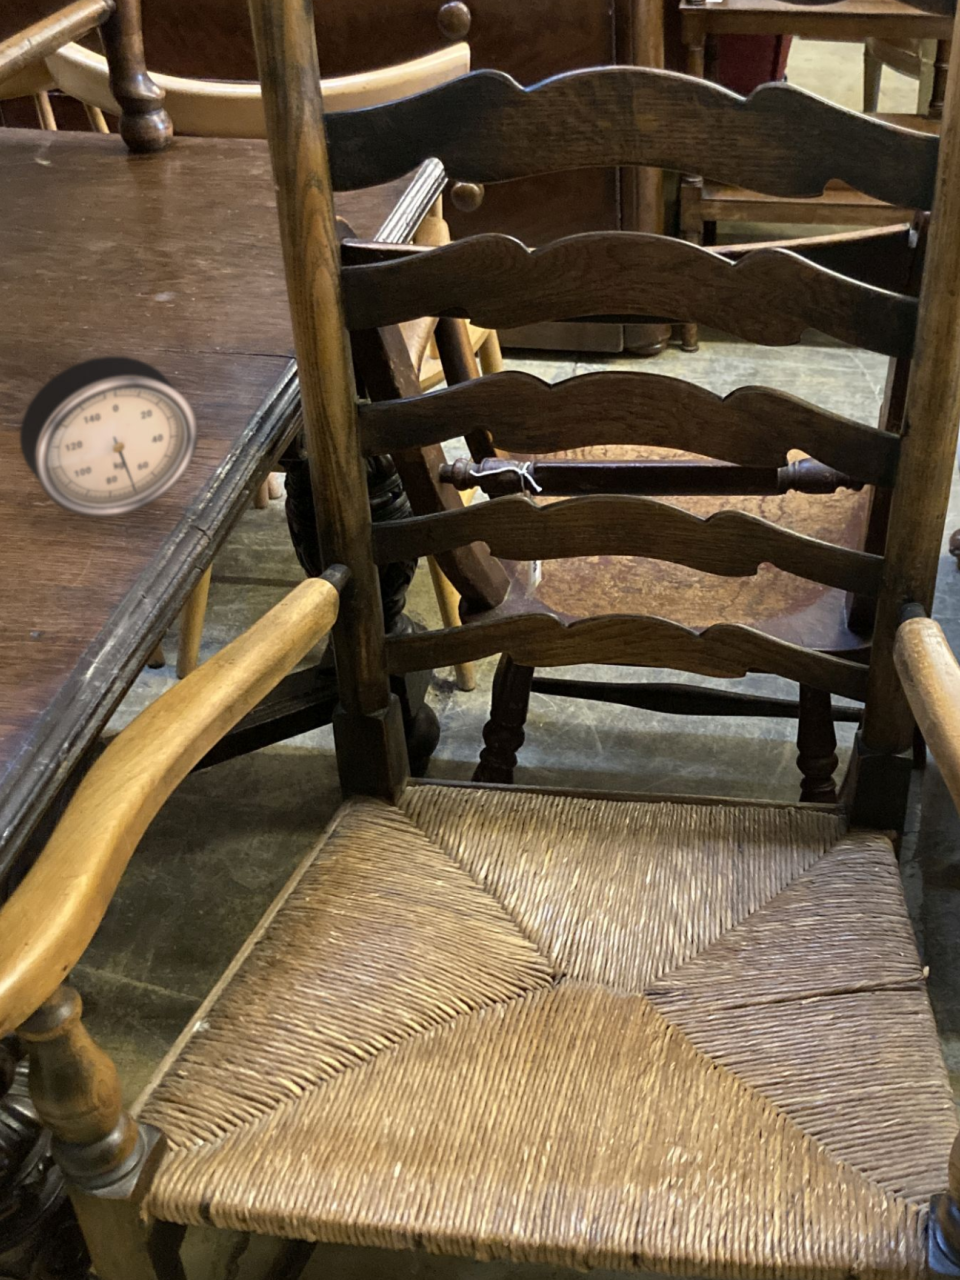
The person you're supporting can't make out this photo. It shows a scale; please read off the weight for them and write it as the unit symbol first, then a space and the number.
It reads kg 70
